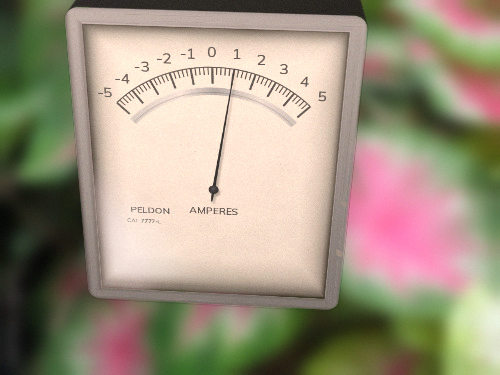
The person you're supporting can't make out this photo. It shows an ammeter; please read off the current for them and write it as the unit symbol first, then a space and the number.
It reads A 1
